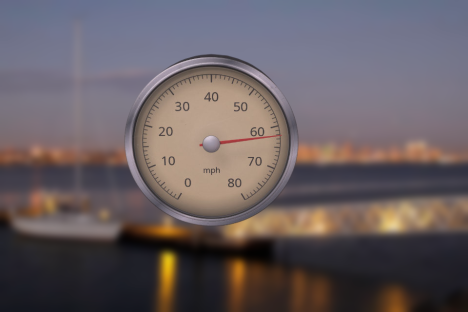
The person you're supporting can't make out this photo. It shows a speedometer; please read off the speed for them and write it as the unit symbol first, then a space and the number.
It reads mph 62
